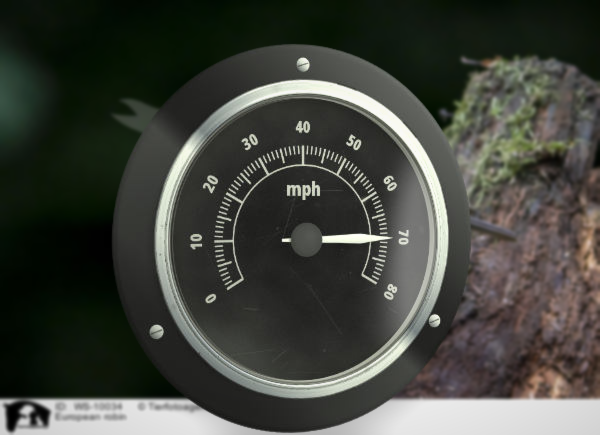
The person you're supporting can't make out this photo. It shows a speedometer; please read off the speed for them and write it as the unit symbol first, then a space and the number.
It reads mph 70
